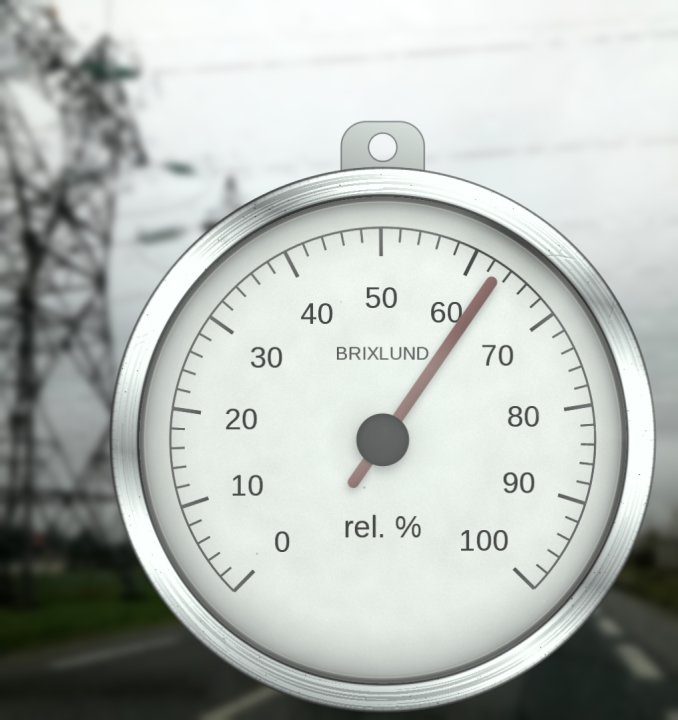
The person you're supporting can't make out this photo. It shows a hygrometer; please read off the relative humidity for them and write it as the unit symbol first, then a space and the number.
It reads % 63
